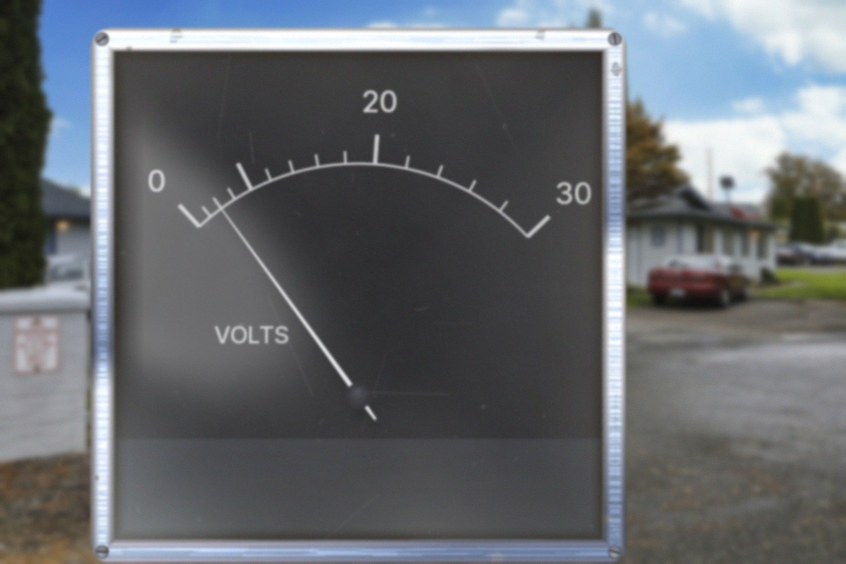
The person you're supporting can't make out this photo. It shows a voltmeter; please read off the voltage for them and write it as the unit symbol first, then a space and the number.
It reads V 6
